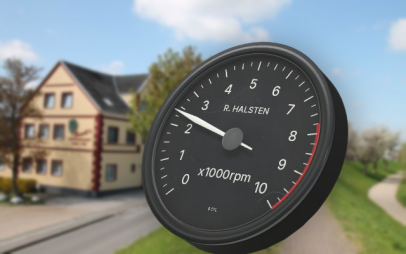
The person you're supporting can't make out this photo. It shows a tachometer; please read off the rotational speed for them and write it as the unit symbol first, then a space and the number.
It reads rpm 2375
